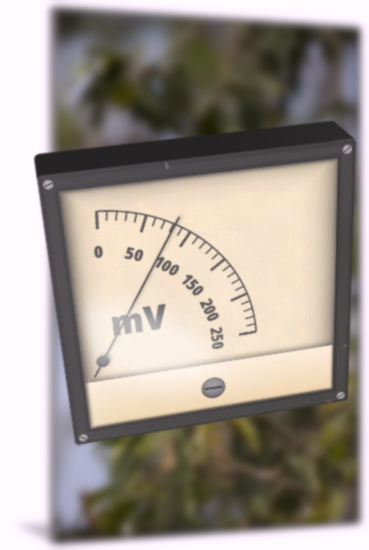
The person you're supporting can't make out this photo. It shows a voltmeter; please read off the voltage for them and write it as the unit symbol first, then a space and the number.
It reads mV 80
